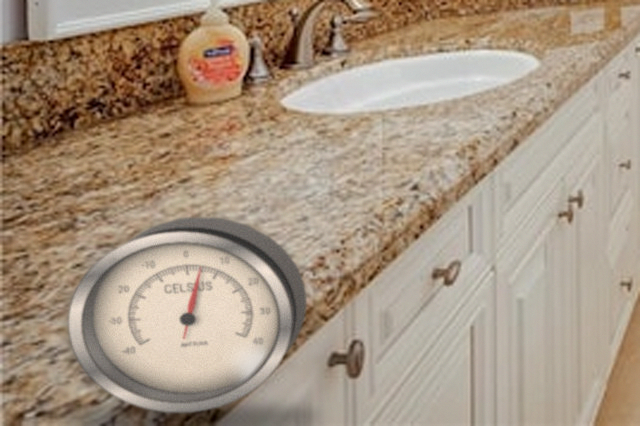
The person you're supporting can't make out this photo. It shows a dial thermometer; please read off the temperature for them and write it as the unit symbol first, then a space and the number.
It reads °C 5
